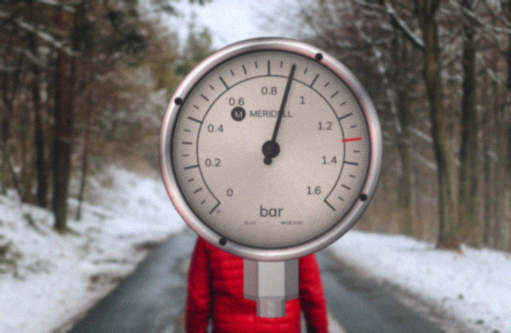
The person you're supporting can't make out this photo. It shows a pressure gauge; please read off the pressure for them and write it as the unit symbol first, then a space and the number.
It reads bar 0.9
